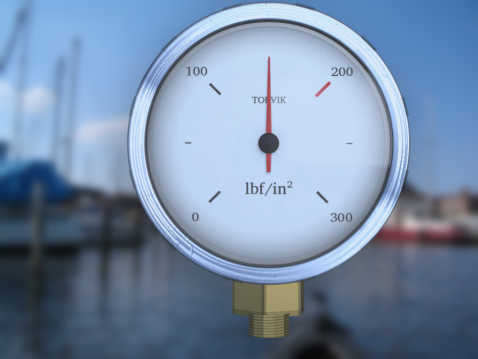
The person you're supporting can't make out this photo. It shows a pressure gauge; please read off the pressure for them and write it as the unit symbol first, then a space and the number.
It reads psi 150
